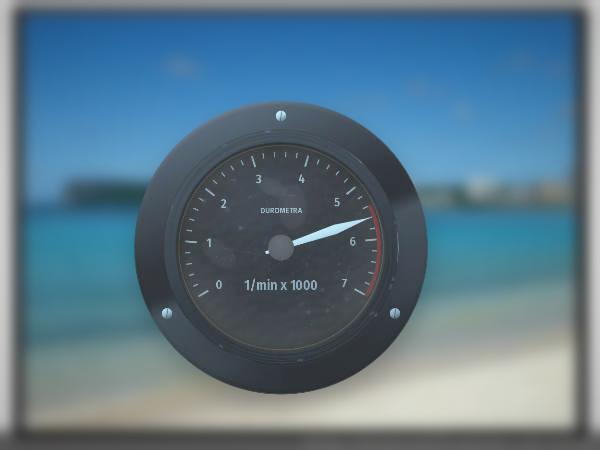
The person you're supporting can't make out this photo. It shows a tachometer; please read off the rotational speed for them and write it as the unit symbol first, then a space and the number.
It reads rpm 5600
